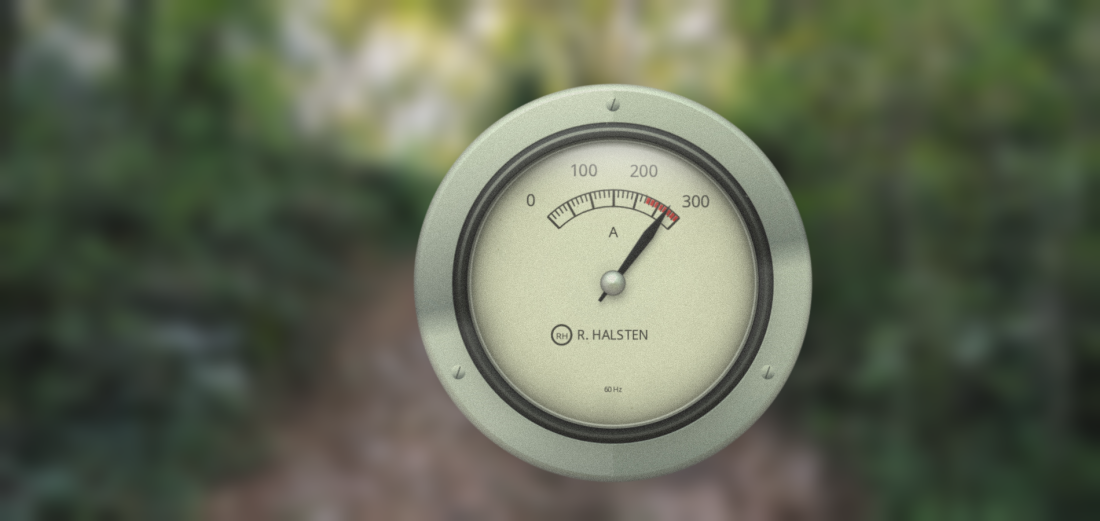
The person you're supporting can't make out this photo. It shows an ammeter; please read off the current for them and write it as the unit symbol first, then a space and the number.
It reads A 270
